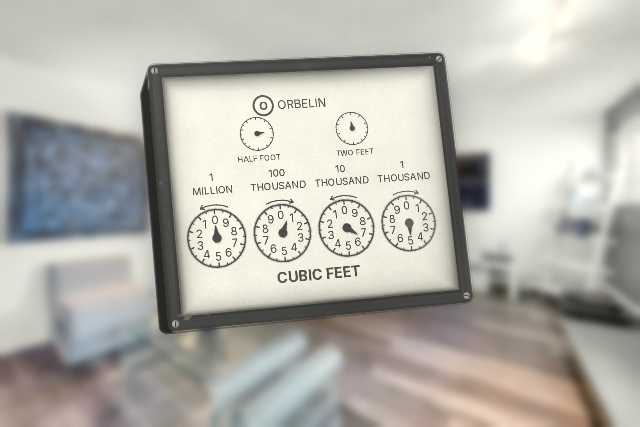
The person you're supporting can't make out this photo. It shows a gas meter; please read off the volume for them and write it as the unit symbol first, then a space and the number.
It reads ft³ 6500
